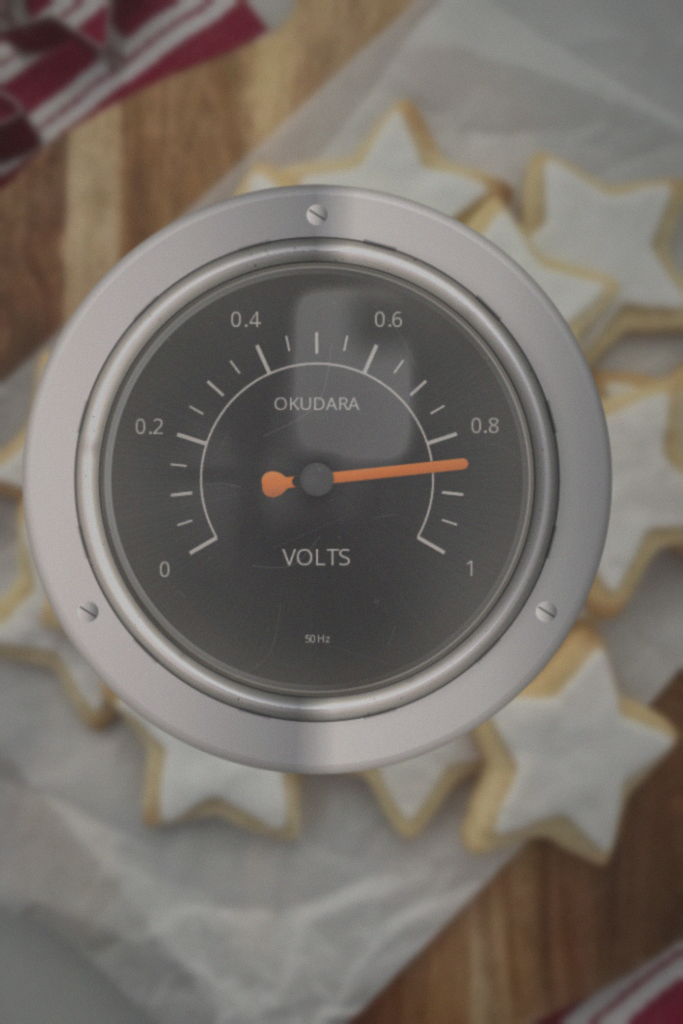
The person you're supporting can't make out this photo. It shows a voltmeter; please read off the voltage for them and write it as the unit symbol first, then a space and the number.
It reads V 0.85
